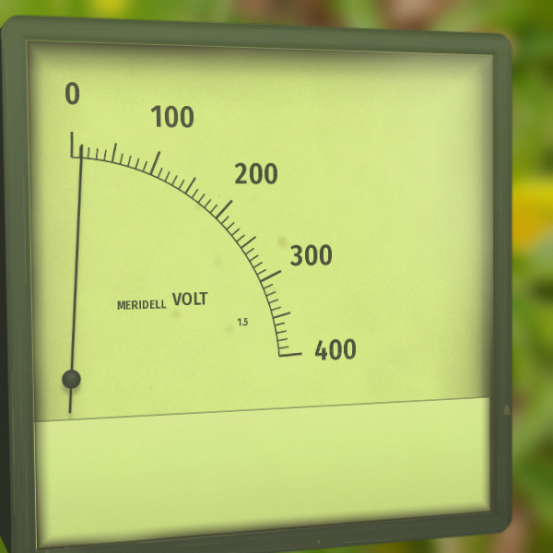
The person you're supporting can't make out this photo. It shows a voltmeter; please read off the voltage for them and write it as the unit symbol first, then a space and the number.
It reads V 10
